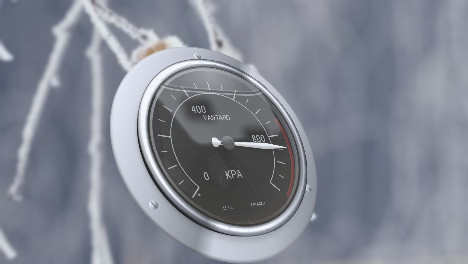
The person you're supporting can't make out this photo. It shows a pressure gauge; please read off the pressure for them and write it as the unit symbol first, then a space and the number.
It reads kPa 850
